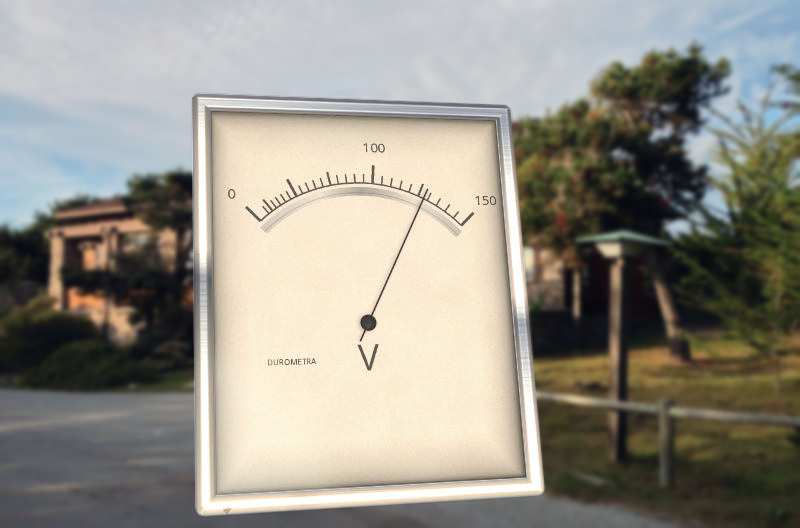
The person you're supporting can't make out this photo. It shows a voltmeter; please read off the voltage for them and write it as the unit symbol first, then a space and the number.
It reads V 127.5
